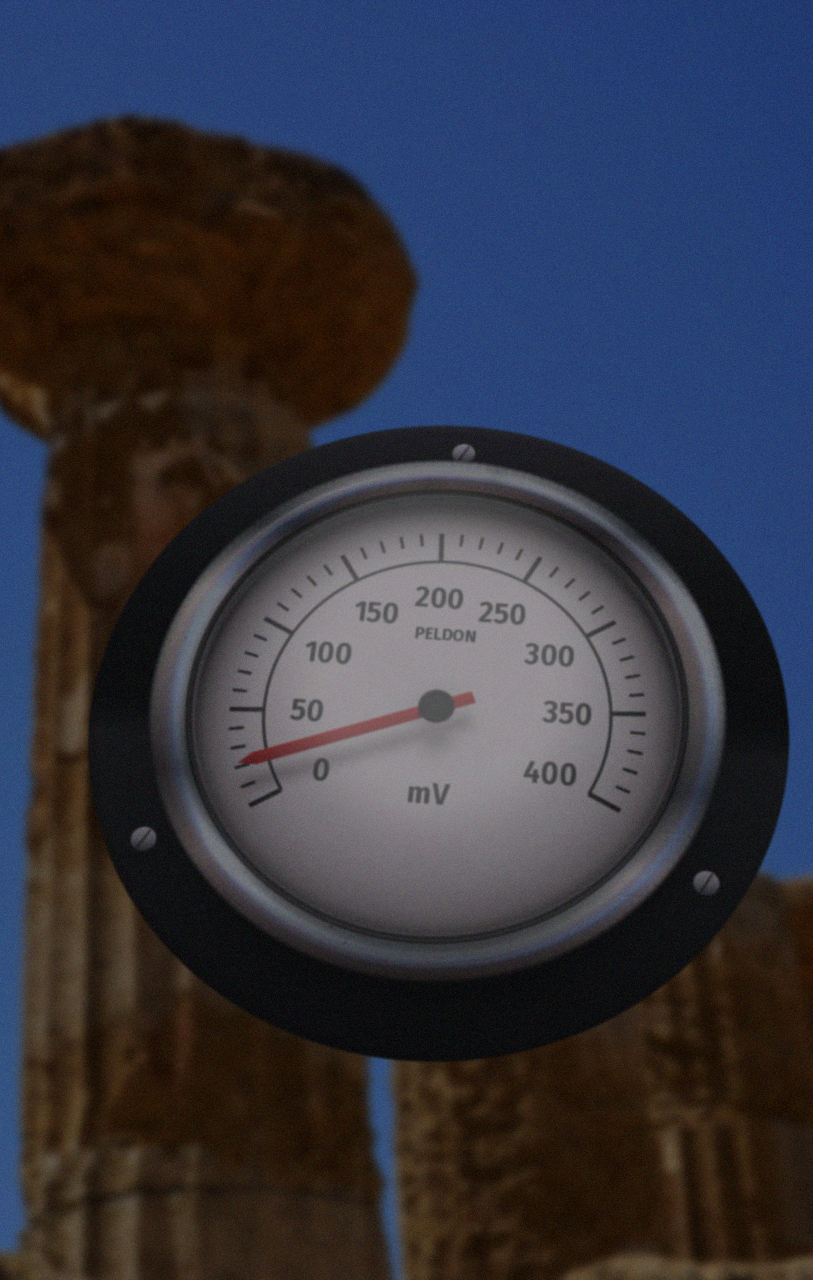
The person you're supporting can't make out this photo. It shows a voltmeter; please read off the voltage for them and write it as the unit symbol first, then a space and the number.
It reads mV 20
